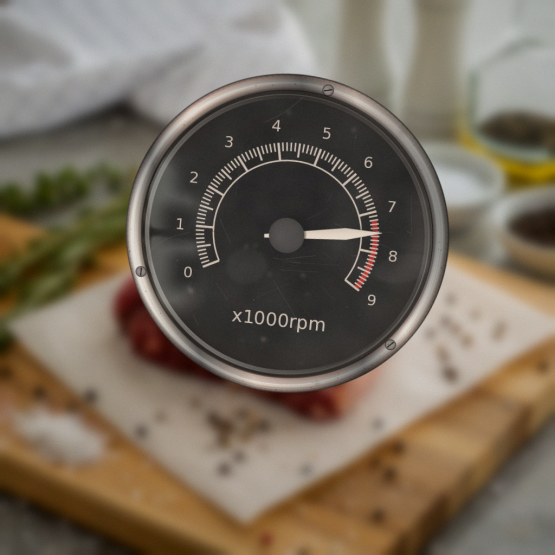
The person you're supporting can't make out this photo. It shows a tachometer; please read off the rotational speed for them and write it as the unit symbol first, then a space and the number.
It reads rpm 7500
